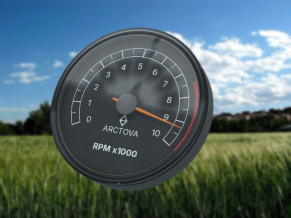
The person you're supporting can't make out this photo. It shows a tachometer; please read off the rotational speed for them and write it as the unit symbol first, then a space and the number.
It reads rpm 9250
